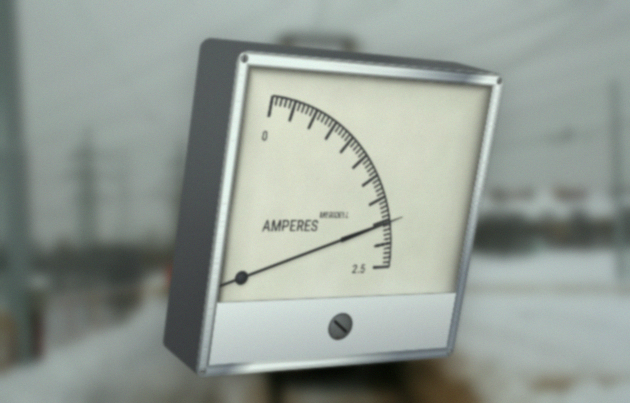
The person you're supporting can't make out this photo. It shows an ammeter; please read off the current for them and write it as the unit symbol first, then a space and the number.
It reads A 2
